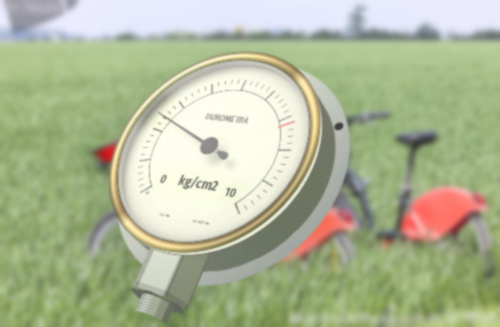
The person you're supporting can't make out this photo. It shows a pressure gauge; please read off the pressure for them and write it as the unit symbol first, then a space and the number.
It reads kg/cm² 2.4
